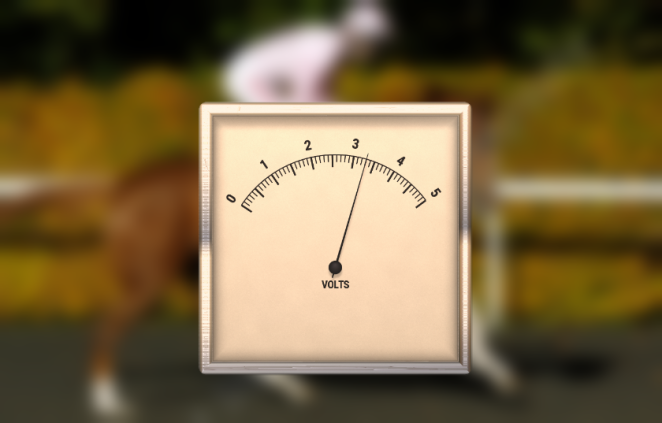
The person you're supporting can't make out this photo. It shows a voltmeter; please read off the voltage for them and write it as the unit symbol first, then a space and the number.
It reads V 3.3
